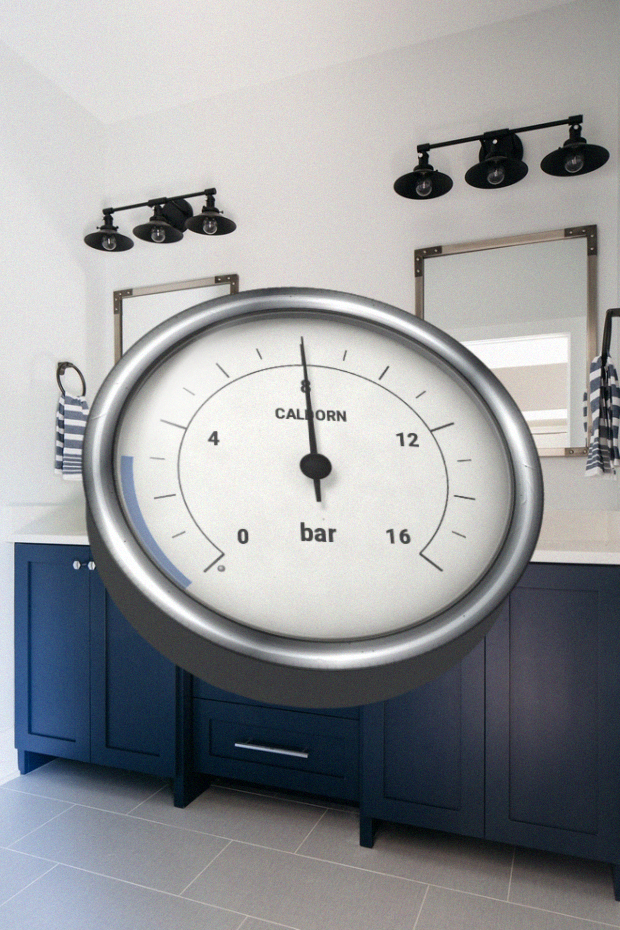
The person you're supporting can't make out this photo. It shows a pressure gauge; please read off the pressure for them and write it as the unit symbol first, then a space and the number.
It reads bar 8
